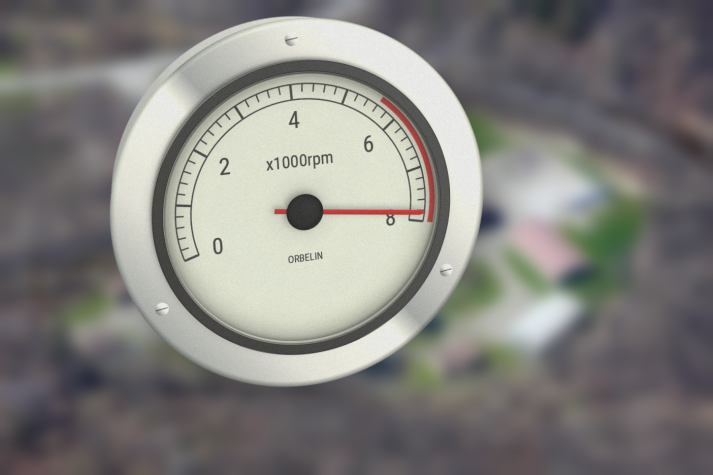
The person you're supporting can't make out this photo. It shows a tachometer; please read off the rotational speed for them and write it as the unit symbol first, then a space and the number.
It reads rpm 7800
